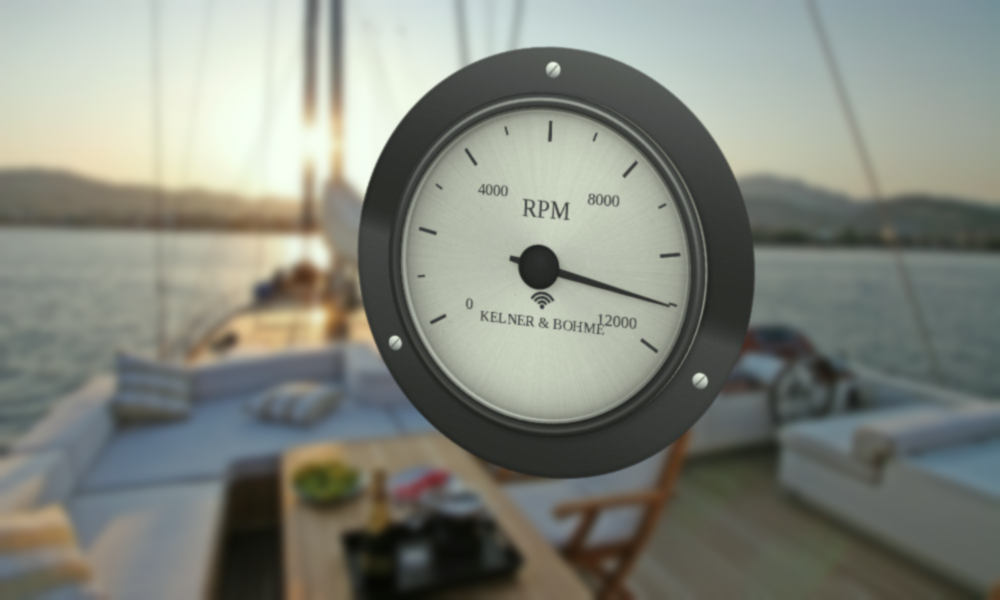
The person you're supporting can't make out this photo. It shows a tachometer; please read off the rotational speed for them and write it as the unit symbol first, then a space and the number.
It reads rpm 11000
